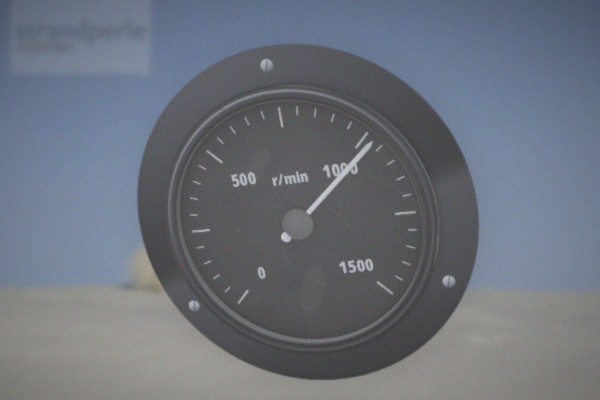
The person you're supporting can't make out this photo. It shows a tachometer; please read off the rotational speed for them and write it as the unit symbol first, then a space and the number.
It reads rpm 1025
